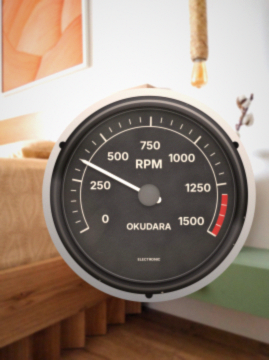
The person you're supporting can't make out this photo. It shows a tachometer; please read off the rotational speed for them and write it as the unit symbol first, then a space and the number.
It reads rpm 350
